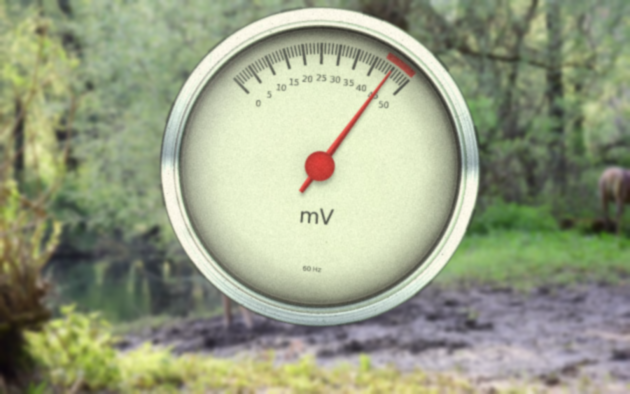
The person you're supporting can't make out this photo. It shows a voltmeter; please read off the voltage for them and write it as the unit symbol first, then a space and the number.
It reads mV 45
